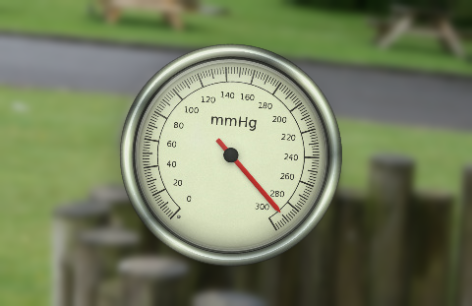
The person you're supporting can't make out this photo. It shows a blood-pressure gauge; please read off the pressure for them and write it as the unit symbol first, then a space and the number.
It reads mmHg 290
